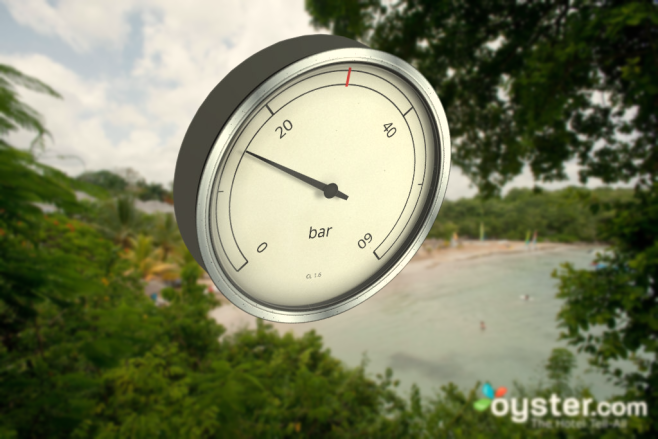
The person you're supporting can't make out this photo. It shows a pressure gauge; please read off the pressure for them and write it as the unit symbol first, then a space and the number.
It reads bar 15
